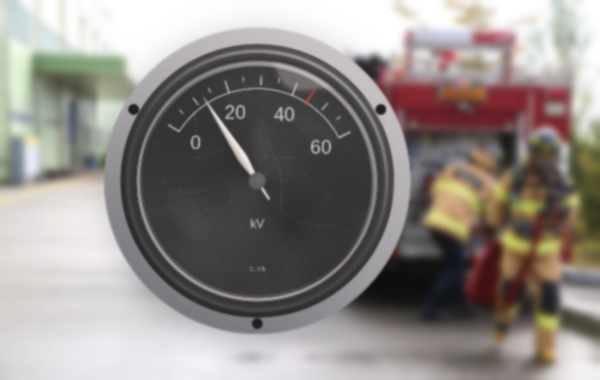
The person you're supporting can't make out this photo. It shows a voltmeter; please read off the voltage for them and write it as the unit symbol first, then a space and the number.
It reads kV 12.5
